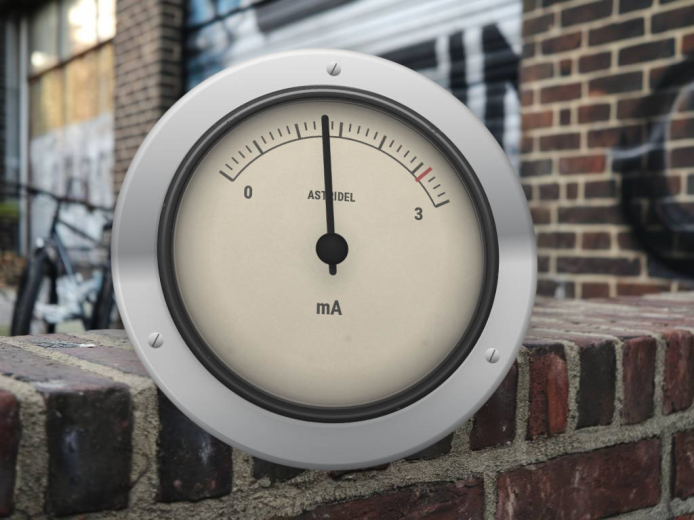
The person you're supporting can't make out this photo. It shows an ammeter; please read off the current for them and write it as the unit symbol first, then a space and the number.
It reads mA 1.3
